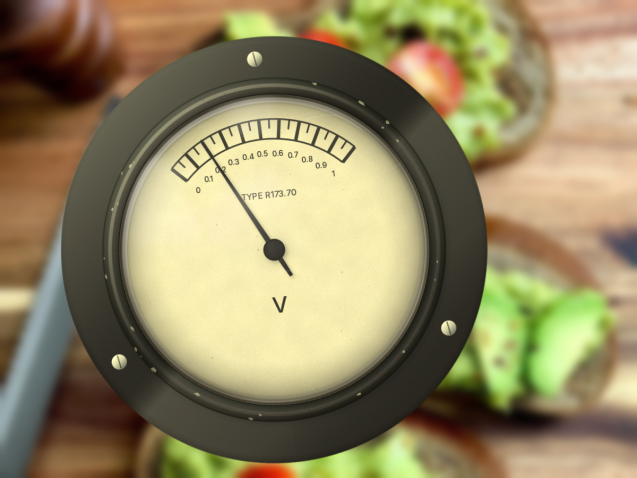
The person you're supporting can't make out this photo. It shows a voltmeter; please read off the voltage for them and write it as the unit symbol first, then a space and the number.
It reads V 0.2
